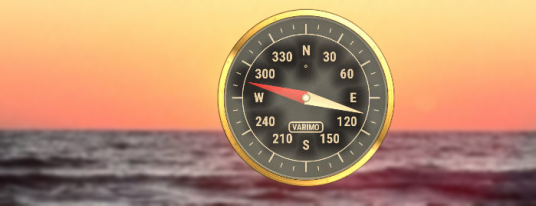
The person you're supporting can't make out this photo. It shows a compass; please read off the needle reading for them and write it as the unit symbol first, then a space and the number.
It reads ° 285
